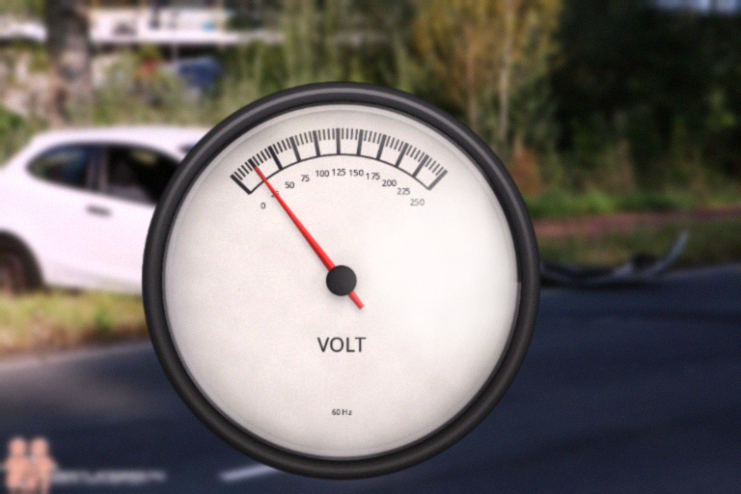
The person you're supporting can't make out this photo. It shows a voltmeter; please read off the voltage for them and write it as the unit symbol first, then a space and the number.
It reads V 25
